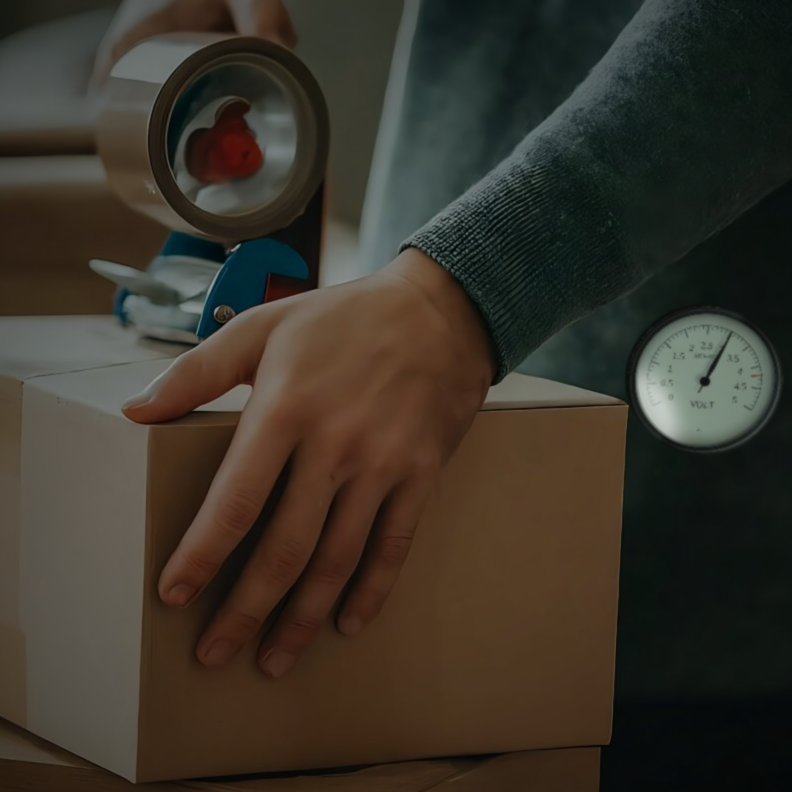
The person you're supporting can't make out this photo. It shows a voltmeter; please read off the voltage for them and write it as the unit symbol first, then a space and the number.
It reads V 3
